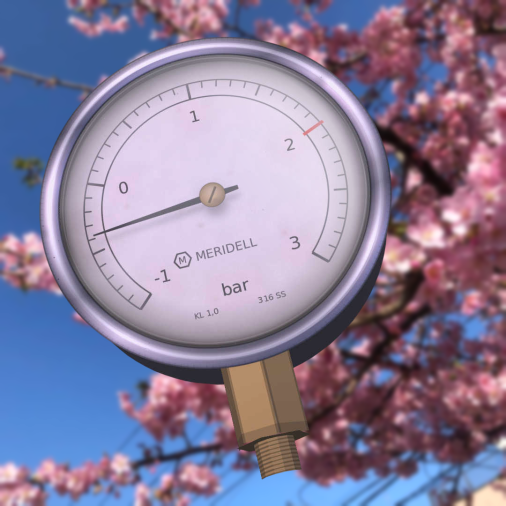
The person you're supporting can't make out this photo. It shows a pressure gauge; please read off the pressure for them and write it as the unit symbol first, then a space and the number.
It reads bar -0.4
